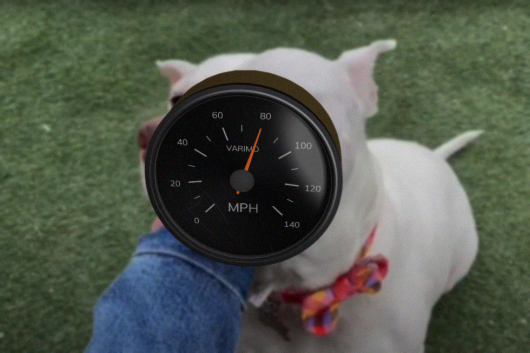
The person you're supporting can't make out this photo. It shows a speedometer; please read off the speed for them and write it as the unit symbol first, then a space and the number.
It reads mph 80
